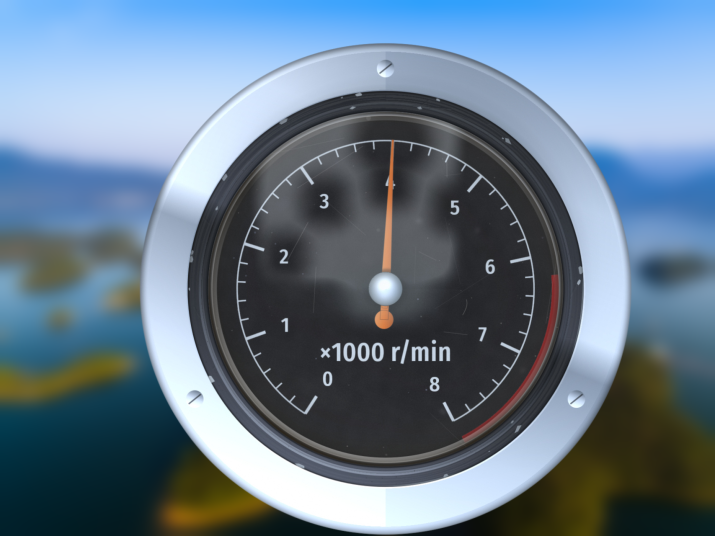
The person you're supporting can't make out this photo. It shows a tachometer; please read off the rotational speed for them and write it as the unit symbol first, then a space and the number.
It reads rpm 4000
